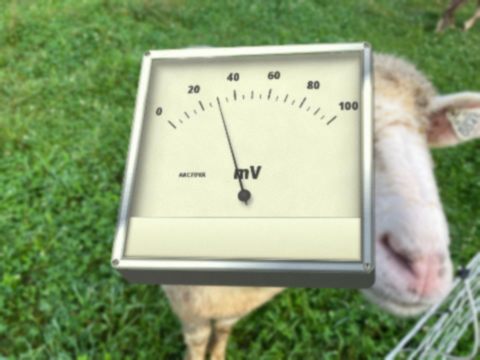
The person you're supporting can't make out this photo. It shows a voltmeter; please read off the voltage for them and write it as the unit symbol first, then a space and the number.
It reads mV 30
